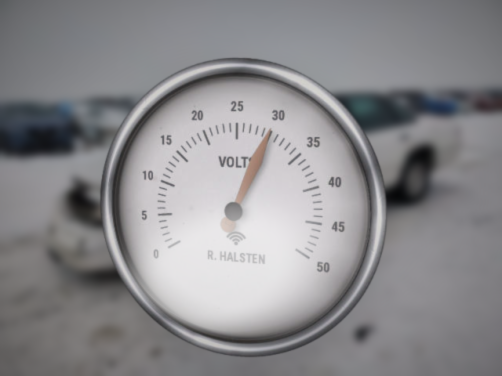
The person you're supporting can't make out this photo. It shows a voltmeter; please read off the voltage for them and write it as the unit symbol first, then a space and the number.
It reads V 30
